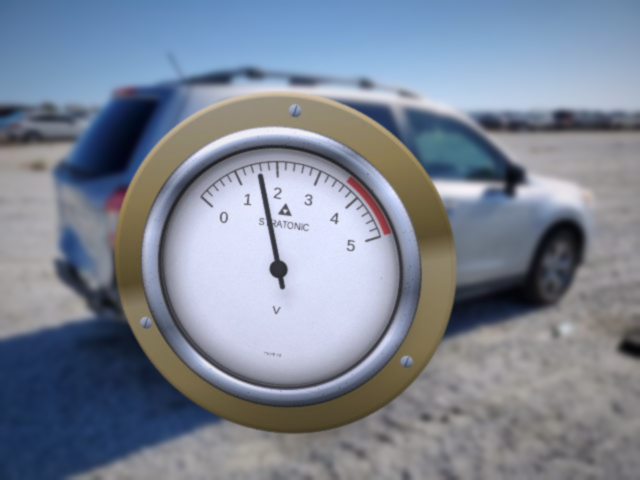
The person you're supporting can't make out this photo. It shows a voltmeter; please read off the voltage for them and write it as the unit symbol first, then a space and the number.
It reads V 1.6
